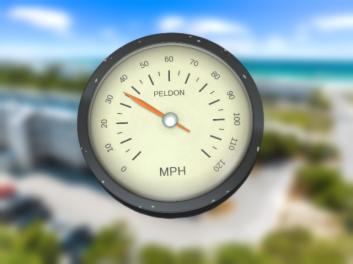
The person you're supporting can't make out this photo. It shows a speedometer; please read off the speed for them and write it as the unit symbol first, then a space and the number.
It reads mph 35
